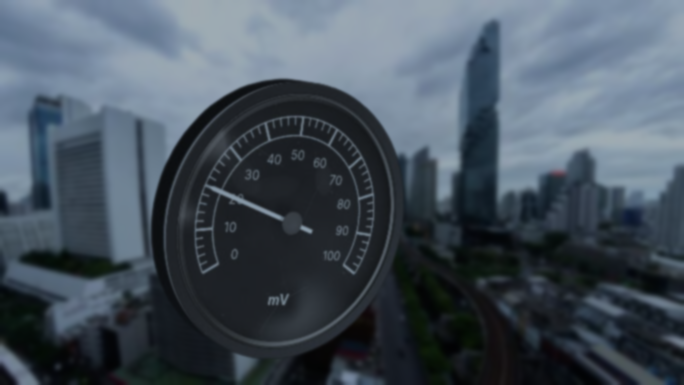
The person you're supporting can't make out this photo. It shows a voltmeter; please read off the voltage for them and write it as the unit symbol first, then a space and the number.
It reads mV 20
